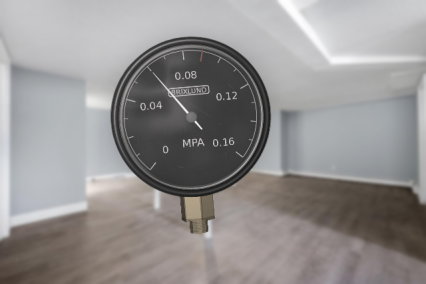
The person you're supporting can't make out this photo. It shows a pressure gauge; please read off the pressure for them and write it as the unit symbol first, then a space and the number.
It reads MPa 0.06
